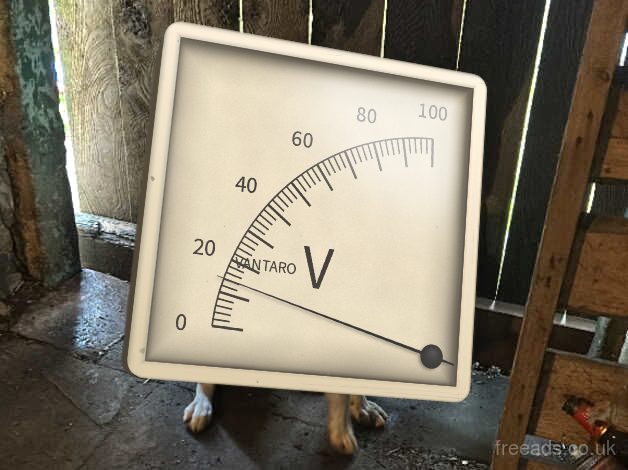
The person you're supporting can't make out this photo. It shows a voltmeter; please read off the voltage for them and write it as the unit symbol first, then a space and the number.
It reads V 14
